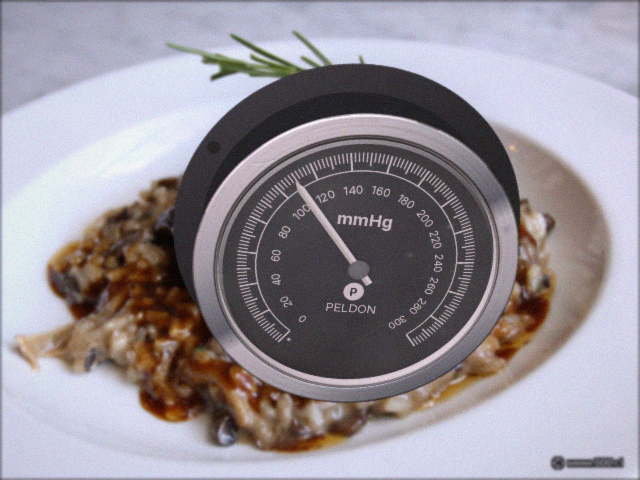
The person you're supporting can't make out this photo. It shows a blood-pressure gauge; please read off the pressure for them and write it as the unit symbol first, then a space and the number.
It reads mmHg 110
